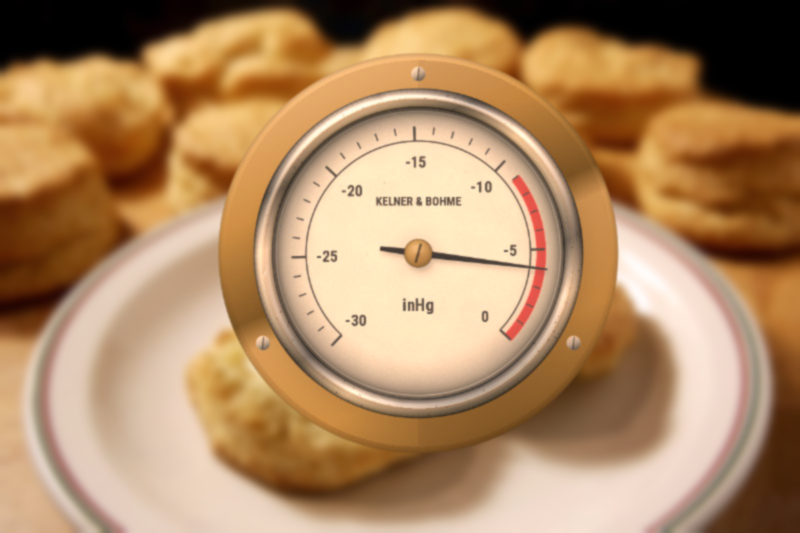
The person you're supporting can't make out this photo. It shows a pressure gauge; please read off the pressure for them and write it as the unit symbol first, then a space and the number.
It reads inHg -4
